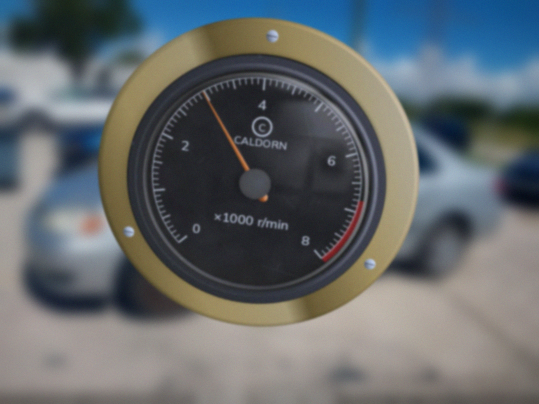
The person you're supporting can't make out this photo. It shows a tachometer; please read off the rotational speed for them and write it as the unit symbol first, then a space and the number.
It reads rpm 3000
